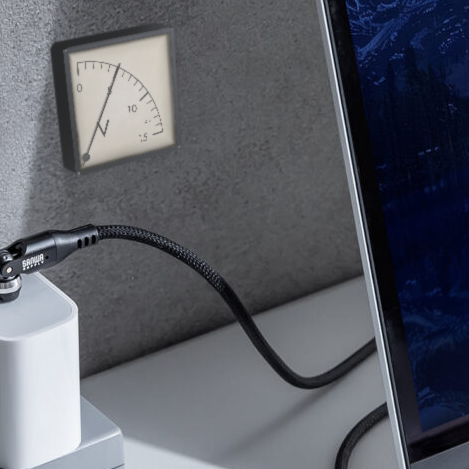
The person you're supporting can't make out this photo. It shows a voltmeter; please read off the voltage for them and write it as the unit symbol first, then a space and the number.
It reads V 5
